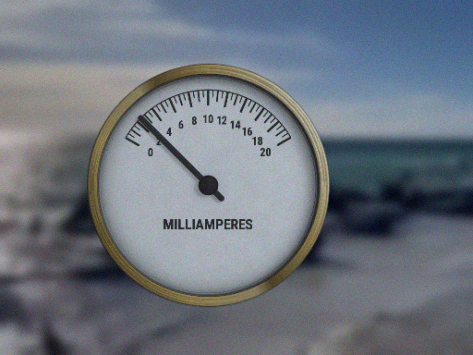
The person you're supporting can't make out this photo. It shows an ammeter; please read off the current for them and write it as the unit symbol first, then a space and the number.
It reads mA 2.5
